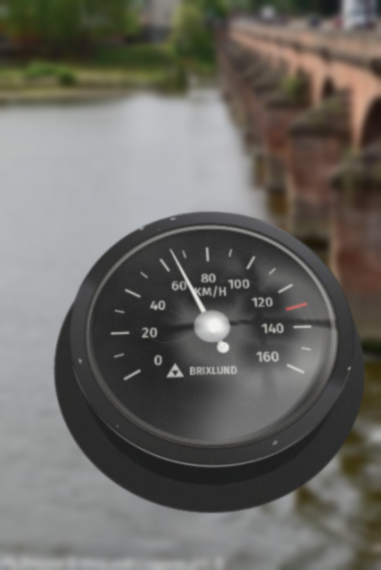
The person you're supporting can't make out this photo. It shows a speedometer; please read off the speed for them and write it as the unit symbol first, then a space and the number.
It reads km/h 65
